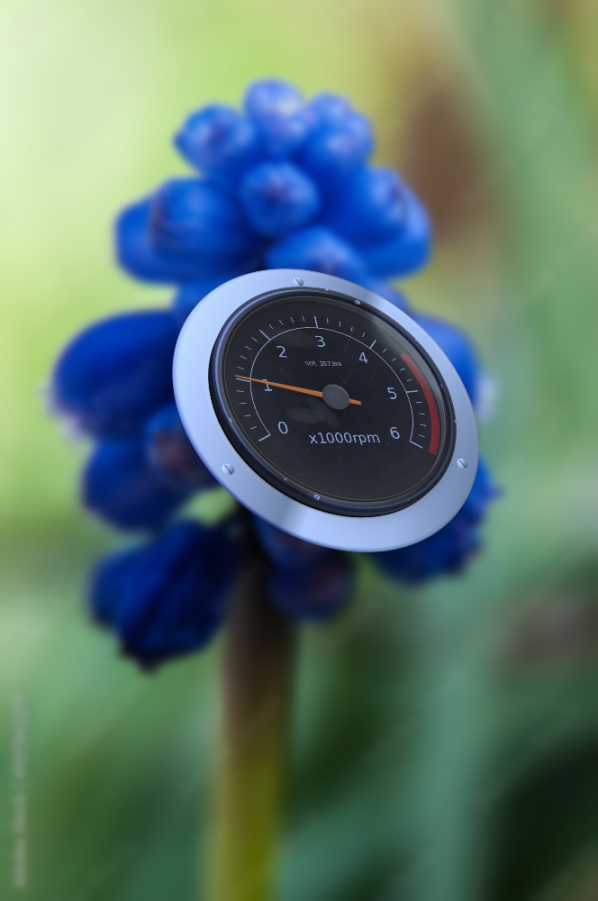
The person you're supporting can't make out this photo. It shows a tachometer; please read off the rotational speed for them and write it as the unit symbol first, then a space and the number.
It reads rpm 1000
